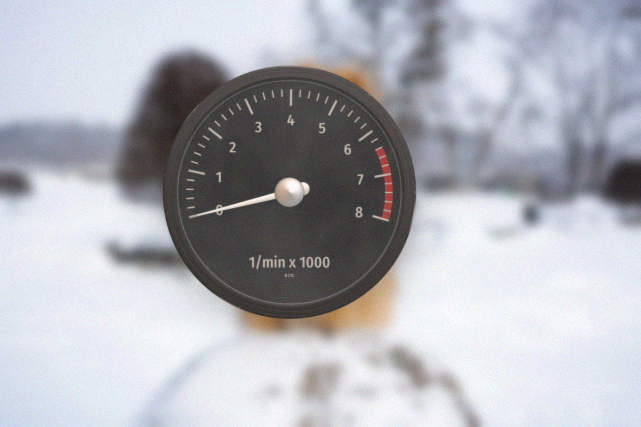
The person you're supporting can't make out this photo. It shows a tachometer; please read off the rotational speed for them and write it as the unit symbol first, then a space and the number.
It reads rpm 0
